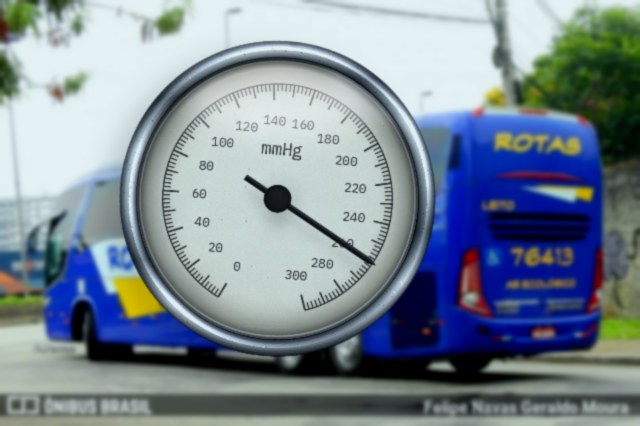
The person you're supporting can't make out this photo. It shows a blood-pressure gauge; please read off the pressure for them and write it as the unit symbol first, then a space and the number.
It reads mmHg 260
